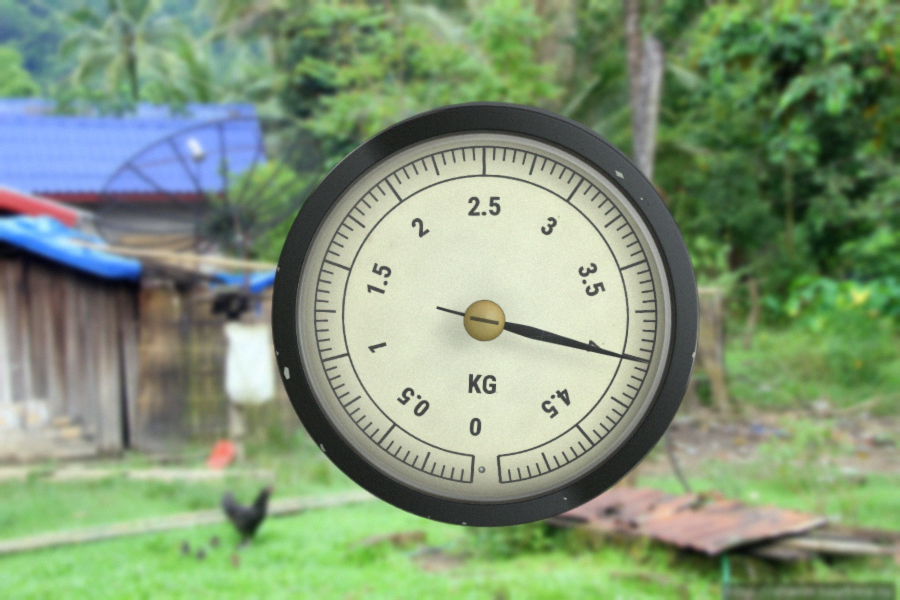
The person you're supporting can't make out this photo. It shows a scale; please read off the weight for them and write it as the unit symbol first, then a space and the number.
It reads kg 4
